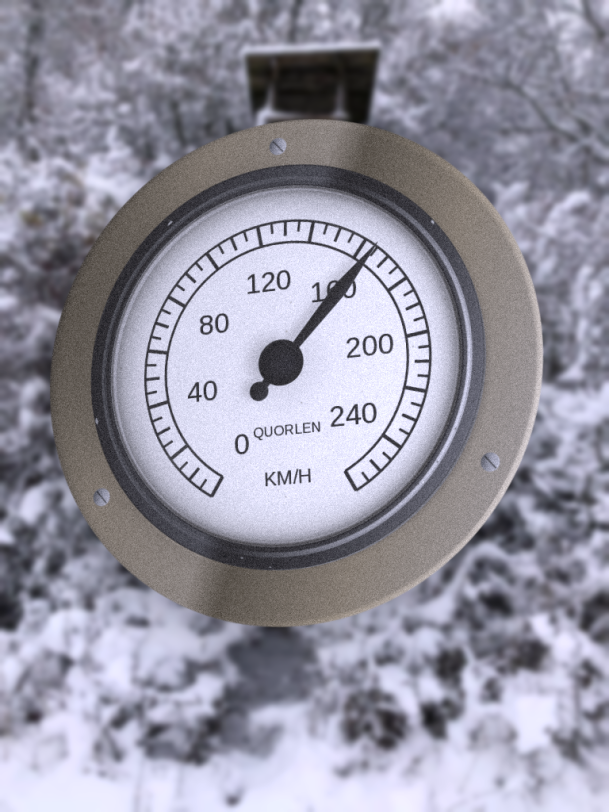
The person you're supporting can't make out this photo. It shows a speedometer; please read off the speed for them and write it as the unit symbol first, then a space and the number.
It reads km/h 165
